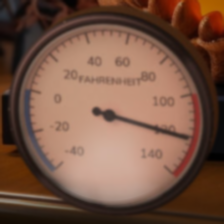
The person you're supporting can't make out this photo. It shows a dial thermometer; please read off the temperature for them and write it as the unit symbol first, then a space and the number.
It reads °F 120
